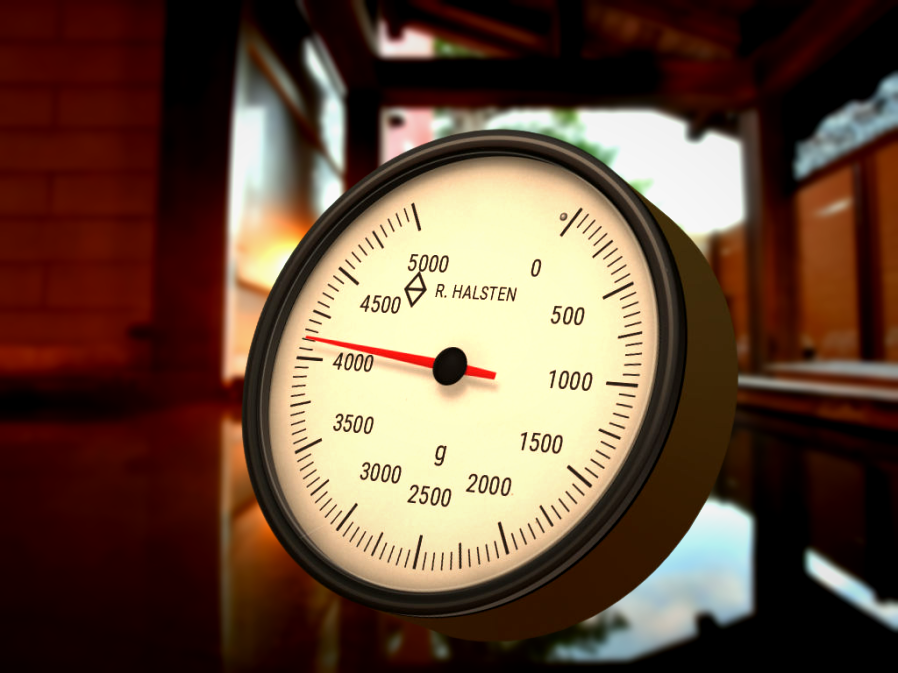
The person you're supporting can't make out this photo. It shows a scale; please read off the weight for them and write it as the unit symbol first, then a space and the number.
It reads g 4100
